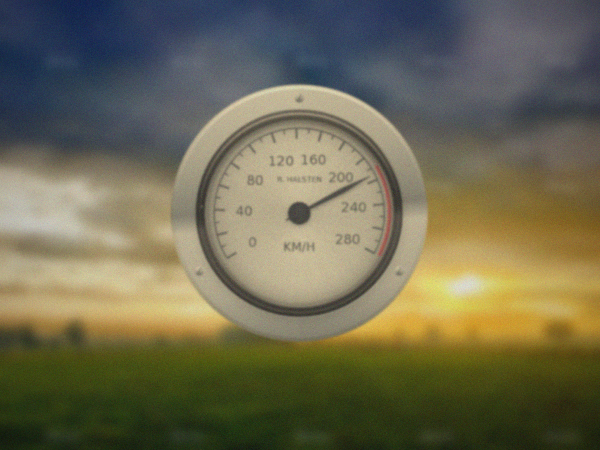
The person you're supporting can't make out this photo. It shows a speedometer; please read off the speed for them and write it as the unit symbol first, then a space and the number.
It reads km/h 215
